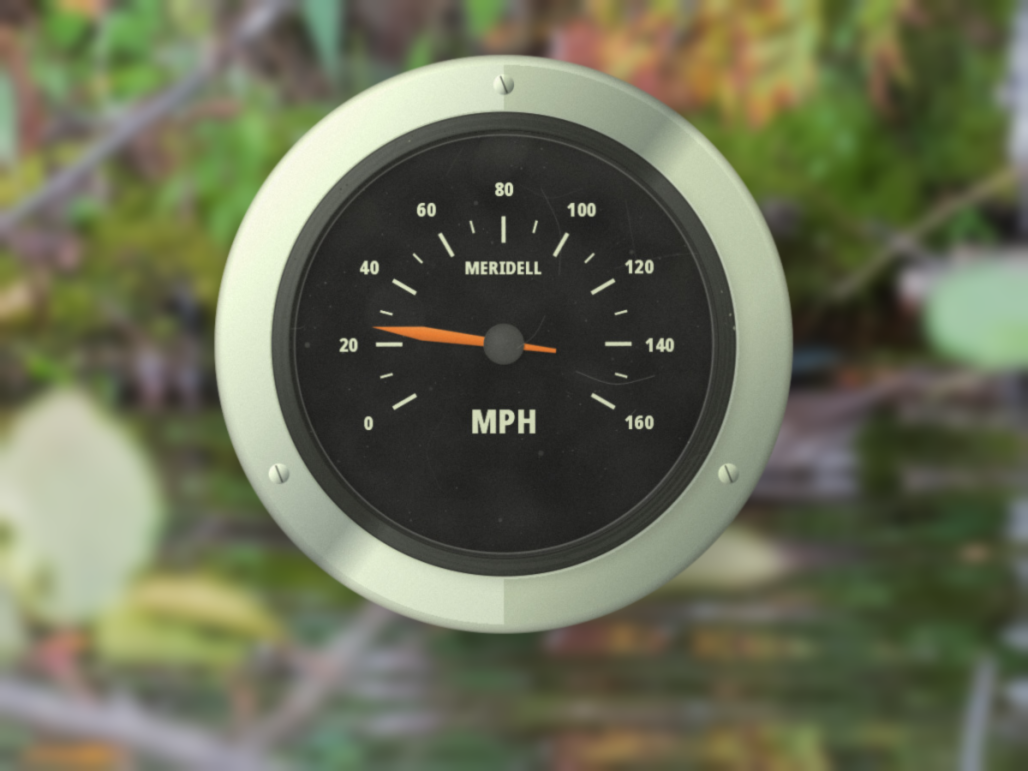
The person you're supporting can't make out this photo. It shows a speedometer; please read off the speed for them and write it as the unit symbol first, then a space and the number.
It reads mph 25
